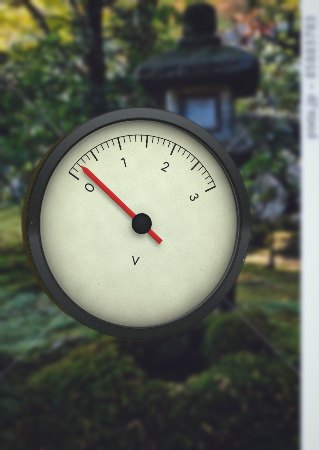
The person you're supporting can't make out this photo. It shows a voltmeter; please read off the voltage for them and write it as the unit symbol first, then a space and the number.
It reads V 0.2
